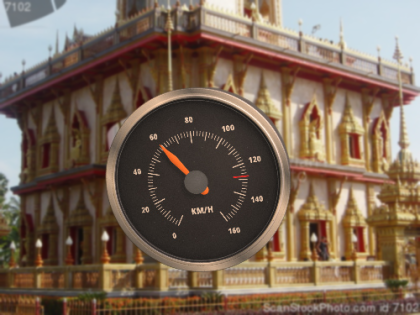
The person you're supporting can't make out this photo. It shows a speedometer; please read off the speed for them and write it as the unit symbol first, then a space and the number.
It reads km/h 60
